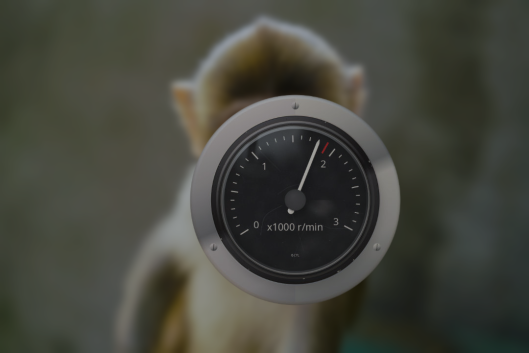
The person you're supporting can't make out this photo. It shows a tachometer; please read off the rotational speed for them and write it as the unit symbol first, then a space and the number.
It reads rpm 1800
